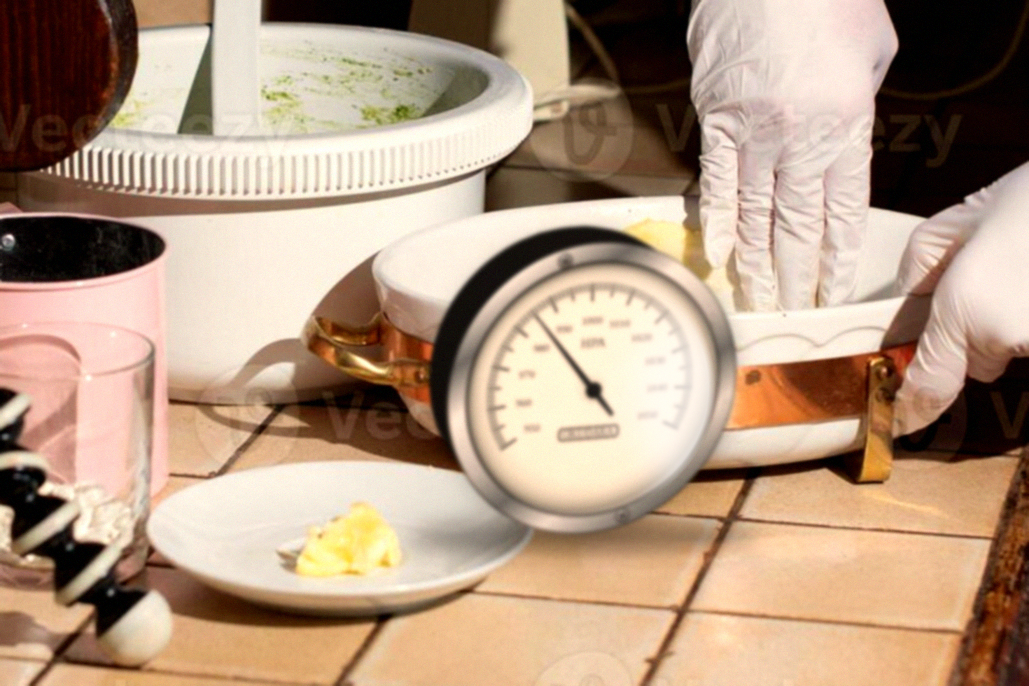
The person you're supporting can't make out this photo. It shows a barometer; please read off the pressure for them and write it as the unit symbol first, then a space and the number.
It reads hPa 985
